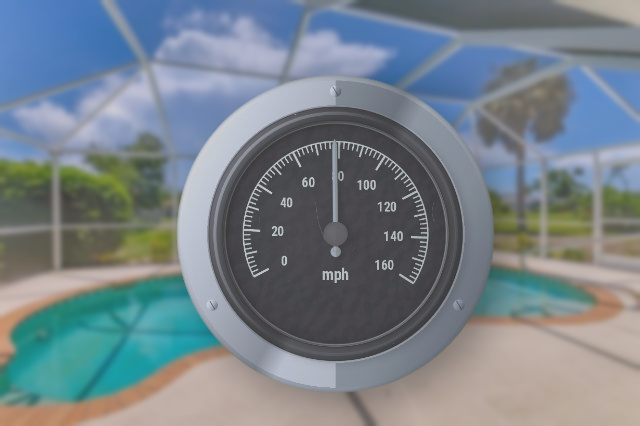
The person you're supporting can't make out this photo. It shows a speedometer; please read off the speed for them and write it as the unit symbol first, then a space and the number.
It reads mph 78
